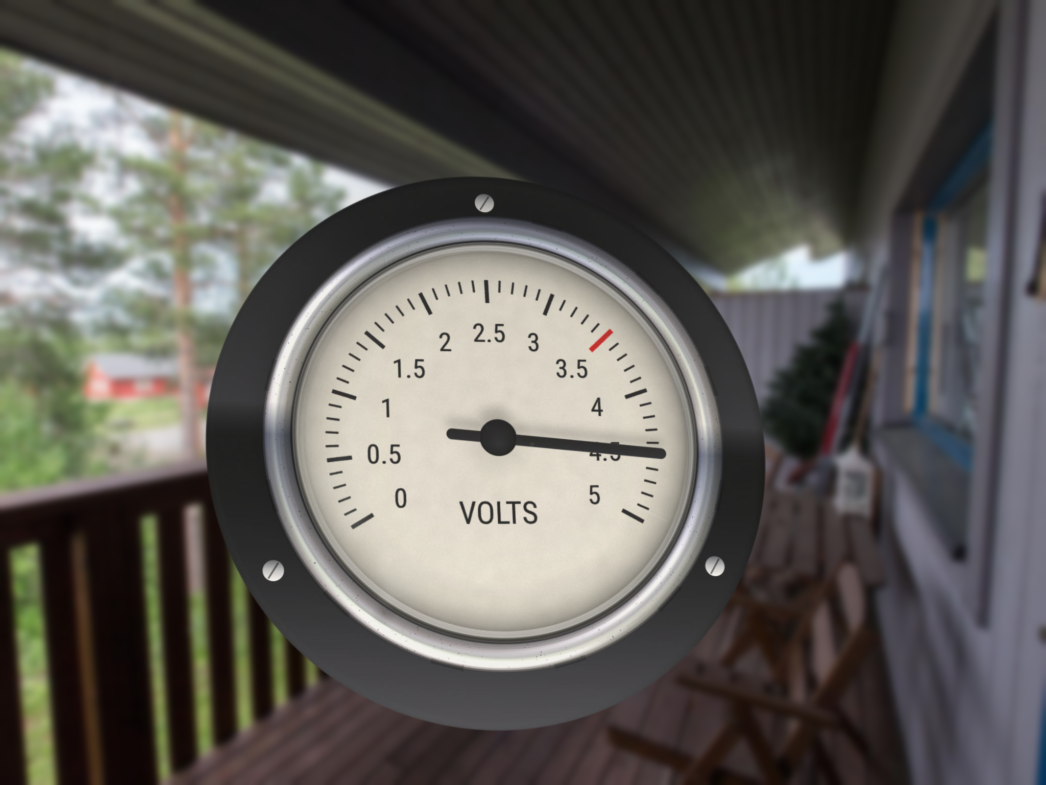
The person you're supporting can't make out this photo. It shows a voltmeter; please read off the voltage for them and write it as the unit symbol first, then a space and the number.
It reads V 4.5
